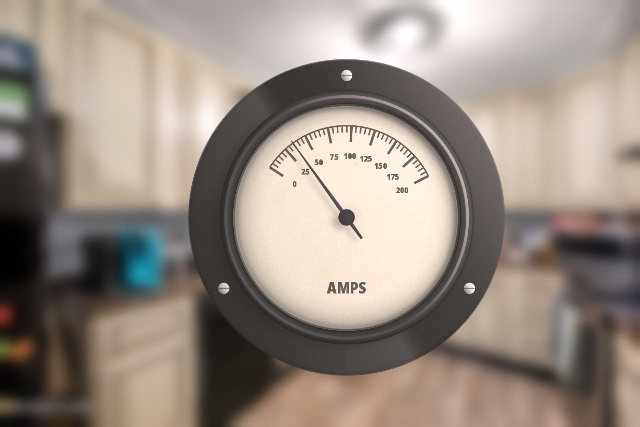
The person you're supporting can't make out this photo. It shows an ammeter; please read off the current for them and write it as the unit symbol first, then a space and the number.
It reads A 35
